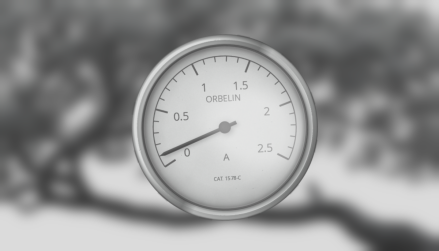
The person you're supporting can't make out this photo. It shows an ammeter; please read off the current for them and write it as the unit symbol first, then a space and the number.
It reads A 0.1
